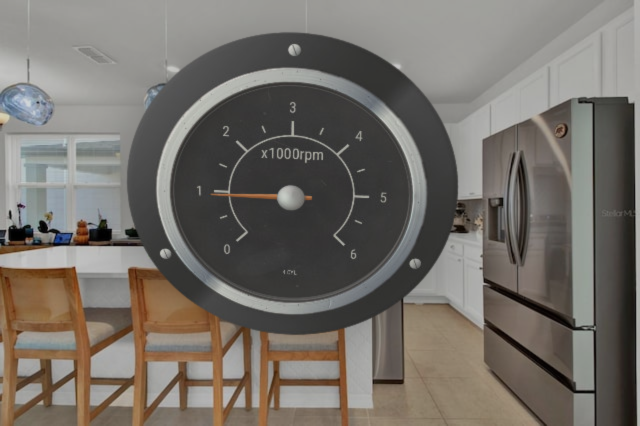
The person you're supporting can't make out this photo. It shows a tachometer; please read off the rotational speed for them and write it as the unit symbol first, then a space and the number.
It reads rpm 1000
